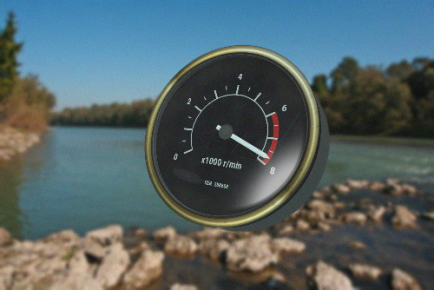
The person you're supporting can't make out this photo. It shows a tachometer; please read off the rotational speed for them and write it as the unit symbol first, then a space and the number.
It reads rpm 7750
